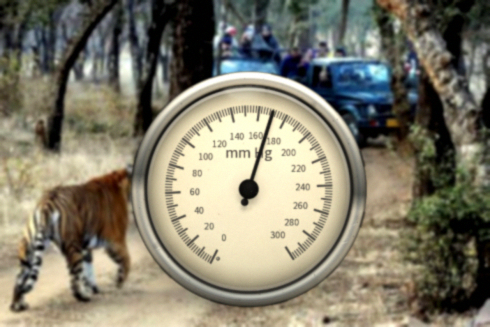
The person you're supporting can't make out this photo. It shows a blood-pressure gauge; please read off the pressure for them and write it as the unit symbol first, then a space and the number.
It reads mmHg 170
